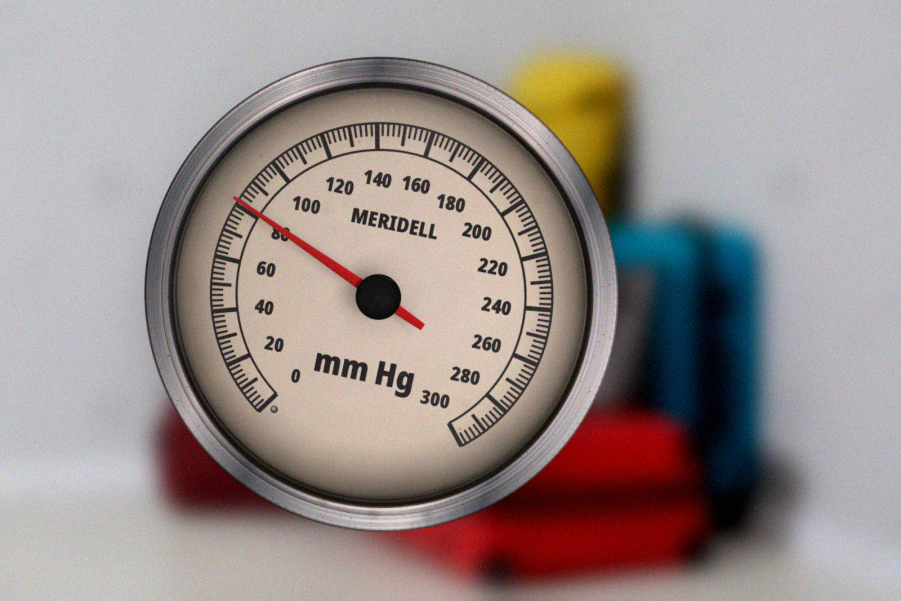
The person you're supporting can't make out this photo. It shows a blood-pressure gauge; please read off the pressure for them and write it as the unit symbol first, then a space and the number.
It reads mmHg 82
